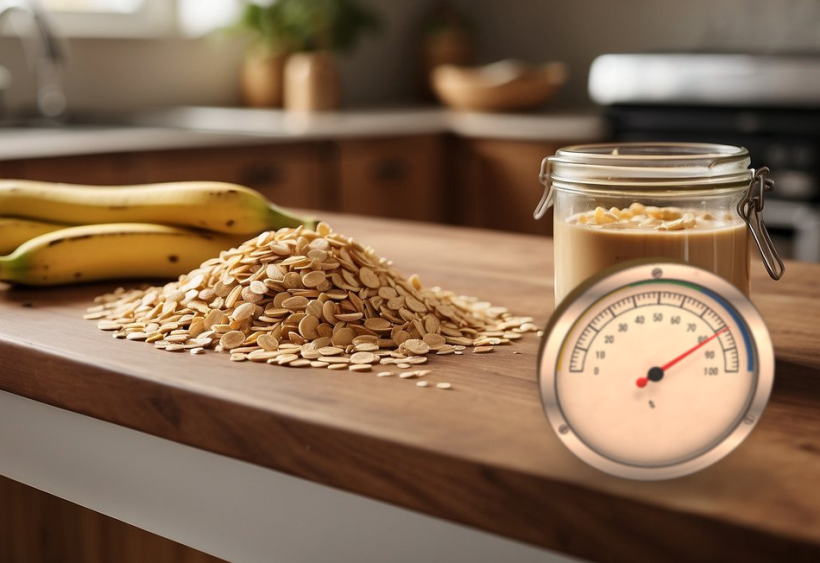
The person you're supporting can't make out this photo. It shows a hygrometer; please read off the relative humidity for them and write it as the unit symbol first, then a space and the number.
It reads % 80
